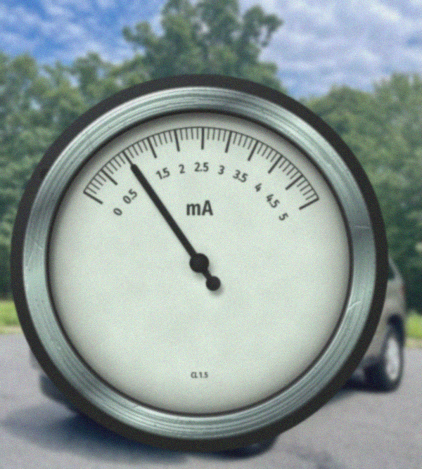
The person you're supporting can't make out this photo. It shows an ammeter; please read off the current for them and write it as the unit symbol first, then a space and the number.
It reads mA 1
